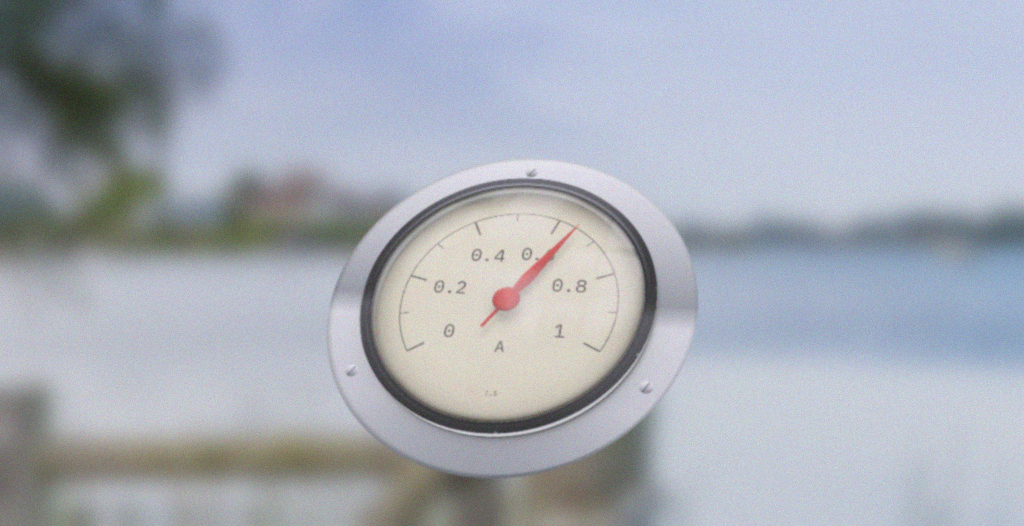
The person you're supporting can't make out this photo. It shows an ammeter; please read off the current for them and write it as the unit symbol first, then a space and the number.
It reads A 0.65
